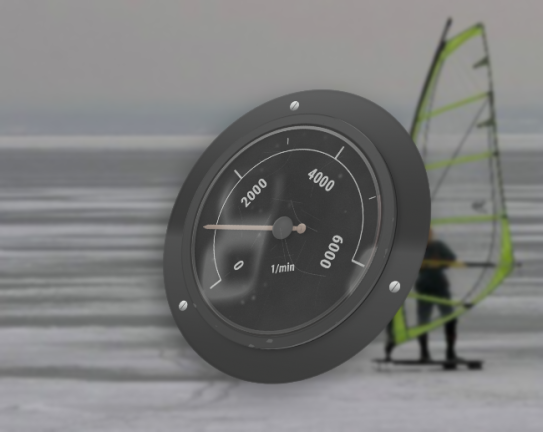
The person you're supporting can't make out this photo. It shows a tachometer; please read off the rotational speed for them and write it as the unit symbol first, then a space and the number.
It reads rpm 1000
